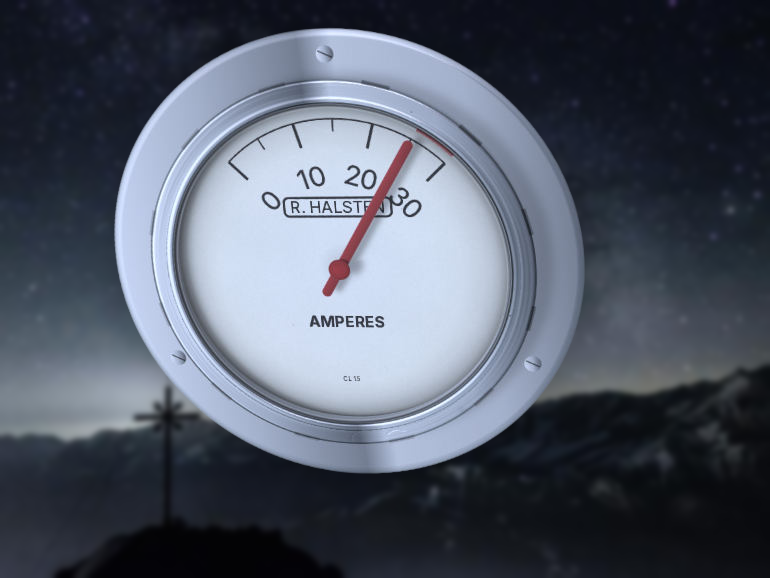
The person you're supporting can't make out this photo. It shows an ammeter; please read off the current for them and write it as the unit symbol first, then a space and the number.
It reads A 25
